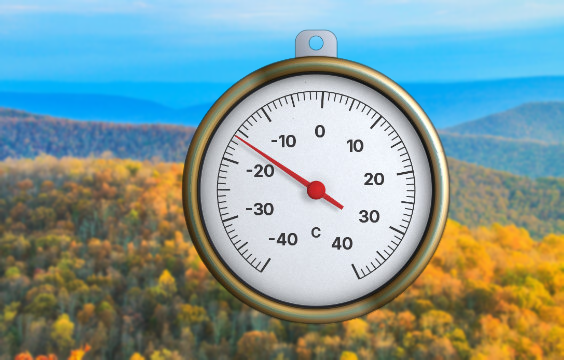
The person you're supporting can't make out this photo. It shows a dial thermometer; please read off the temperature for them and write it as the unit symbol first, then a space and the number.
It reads °C -16
